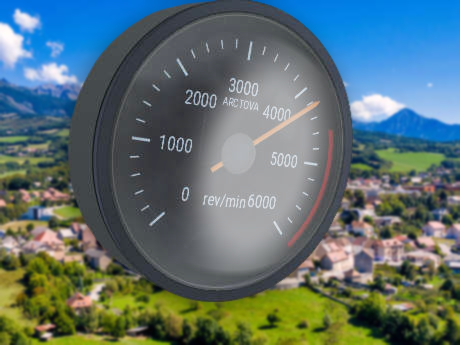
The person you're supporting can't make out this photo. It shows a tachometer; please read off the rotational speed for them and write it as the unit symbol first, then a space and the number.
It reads rpm 4200
